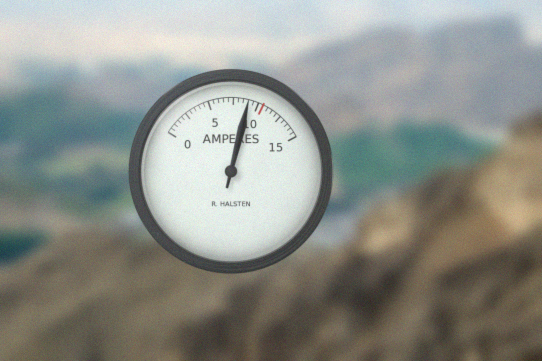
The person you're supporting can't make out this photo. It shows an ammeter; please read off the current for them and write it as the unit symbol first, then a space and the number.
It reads A 9
